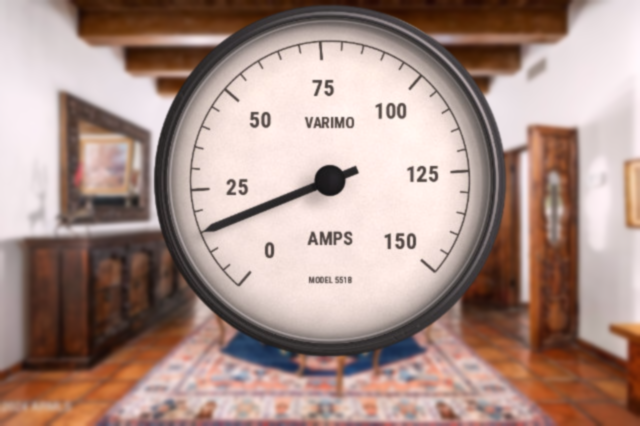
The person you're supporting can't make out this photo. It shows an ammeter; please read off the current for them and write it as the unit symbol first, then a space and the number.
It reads A 15
